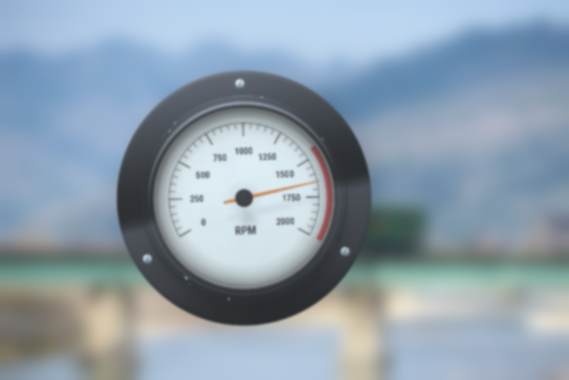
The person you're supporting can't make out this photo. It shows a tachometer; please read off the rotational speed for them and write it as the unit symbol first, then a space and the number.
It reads rpm 1650
